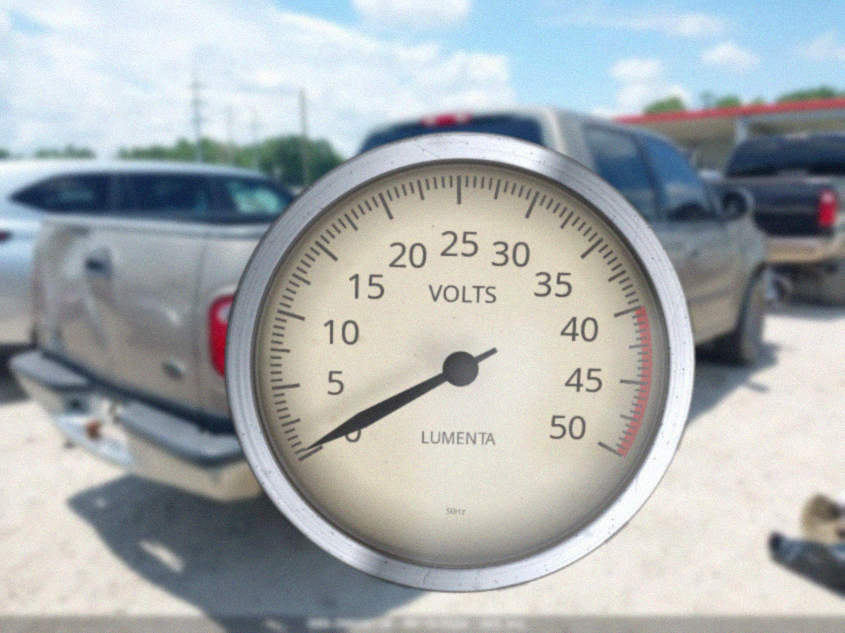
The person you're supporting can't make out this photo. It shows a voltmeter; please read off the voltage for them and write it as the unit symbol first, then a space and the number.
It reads V 0.5
